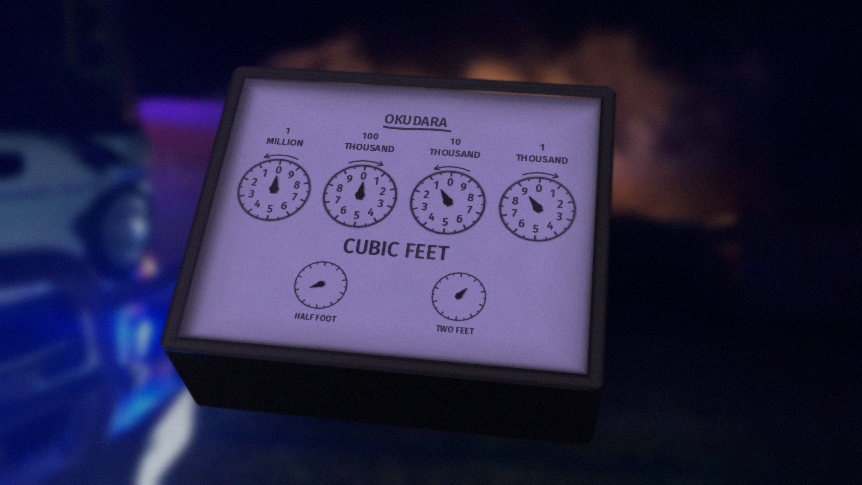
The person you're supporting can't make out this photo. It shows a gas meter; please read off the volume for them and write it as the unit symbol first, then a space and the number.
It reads ft³ 900
